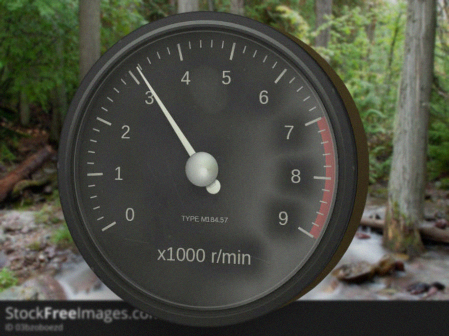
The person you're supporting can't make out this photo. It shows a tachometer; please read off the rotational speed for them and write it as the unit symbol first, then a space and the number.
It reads rpm 3200
